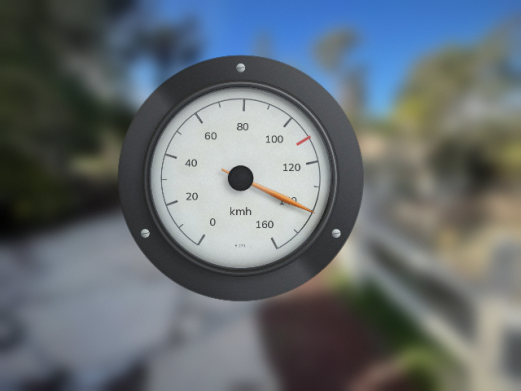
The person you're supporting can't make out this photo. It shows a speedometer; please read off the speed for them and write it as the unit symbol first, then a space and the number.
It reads km/h 140
